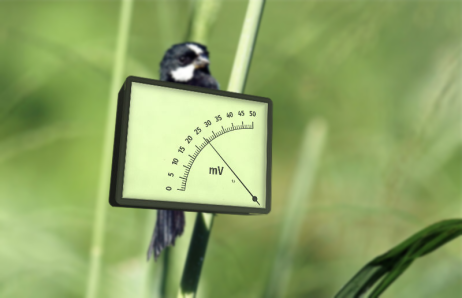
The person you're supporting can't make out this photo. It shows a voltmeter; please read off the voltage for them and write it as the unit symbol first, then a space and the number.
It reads mV 25
